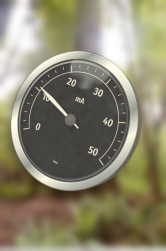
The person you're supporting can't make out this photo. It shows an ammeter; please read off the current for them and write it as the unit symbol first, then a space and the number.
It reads mA 11
